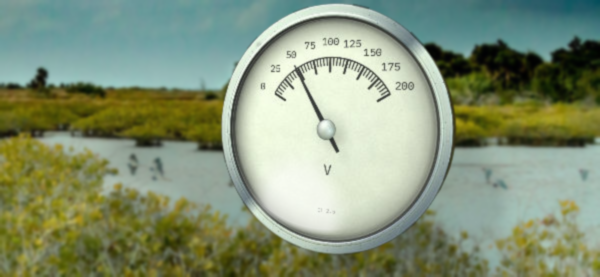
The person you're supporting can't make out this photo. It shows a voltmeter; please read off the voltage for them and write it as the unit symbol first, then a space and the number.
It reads V 50
